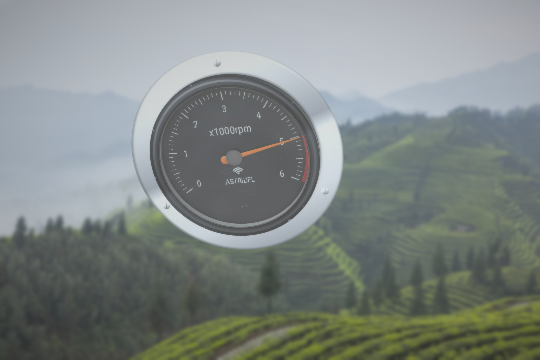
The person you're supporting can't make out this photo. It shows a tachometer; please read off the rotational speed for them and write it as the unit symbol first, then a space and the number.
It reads rpm 5000
